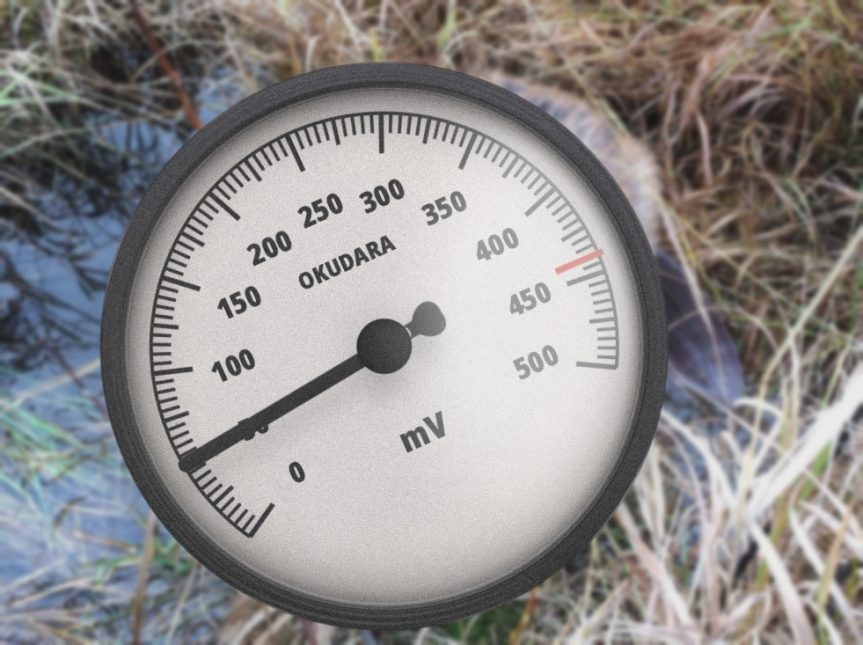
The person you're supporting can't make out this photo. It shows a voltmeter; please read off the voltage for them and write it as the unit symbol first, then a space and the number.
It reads mV 50
